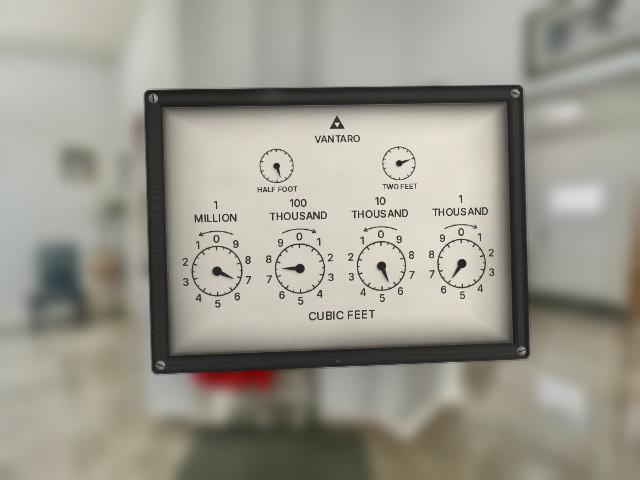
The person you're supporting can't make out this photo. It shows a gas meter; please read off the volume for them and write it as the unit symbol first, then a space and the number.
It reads ft³ 675600
